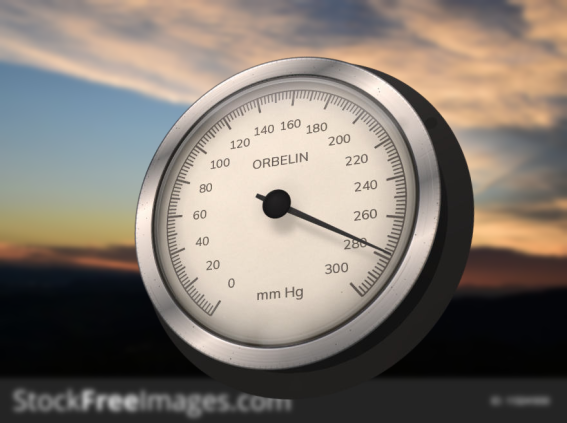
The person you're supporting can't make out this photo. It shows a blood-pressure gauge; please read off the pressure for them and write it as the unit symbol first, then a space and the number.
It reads mmHg 278
